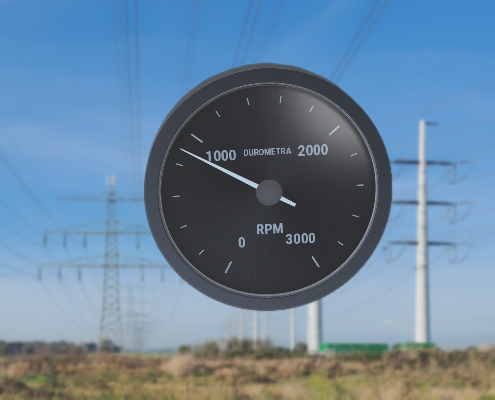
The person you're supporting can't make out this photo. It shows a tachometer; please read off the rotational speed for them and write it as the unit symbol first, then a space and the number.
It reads rpm 900
